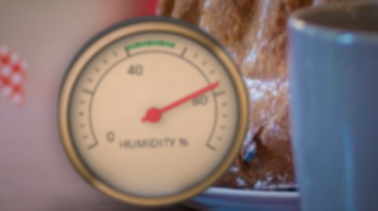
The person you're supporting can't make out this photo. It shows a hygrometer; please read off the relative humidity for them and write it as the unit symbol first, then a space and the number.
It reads % 76
